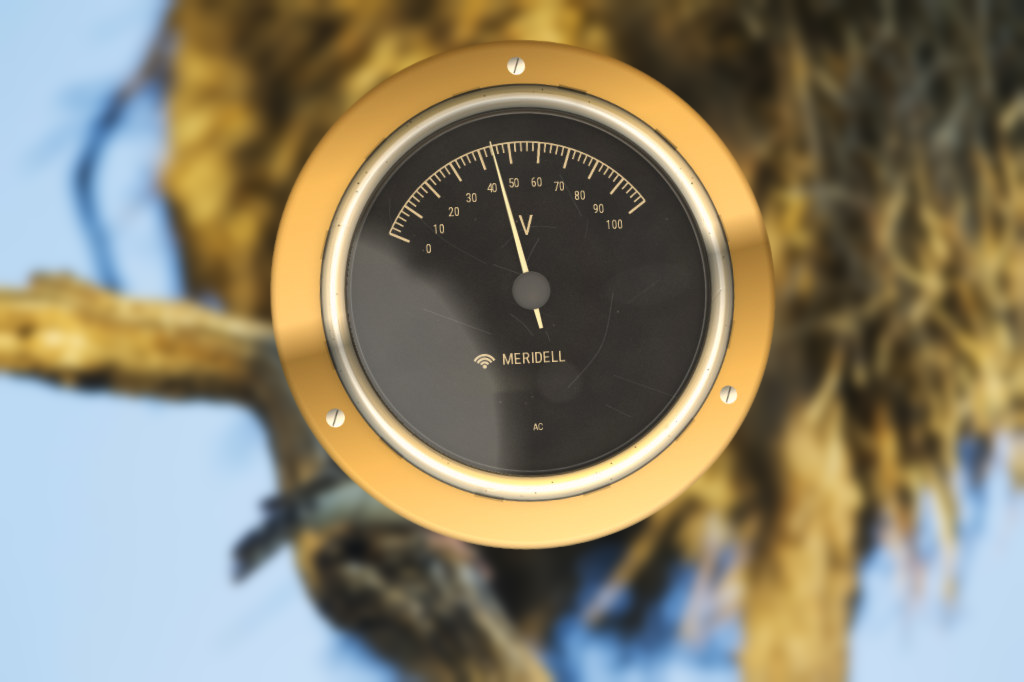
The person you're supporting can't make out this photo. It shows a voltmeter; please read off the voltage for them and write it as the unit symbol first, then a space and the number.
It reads V 44
